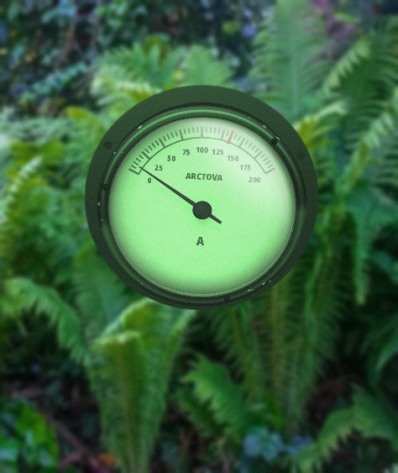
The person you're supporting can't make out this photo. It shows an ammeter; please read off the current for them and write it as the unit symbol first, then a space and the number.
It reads A 10
